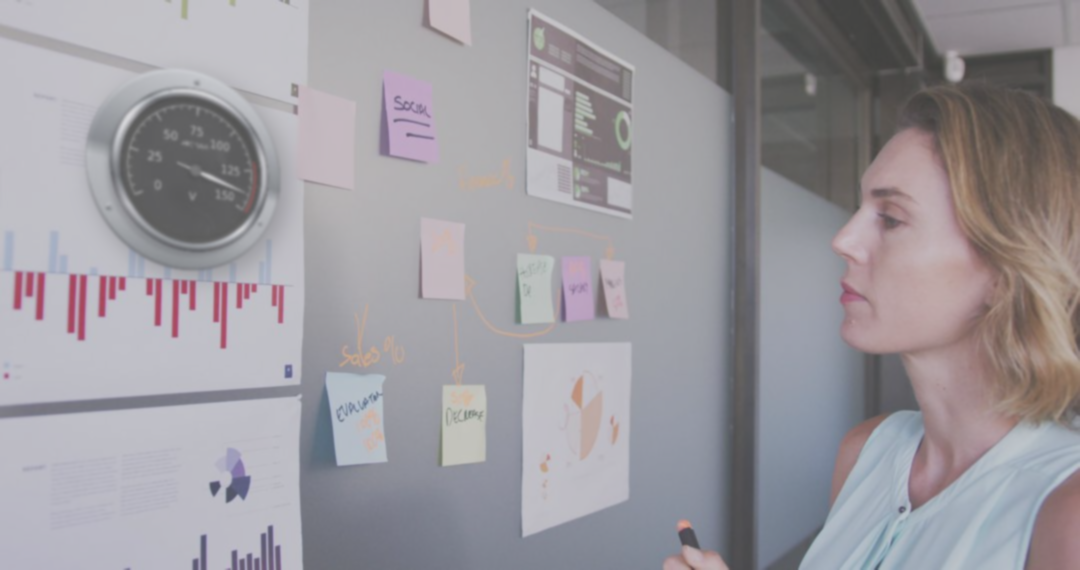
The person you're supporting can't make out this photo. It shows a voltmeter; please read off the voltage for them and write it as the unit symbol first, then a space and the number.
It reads V 140
